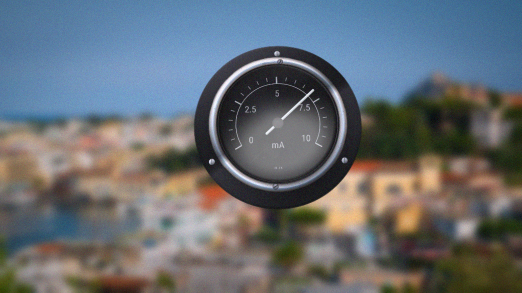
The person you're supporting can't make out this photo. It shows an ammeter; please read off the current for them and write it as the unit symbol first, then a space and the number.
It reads mA 7
